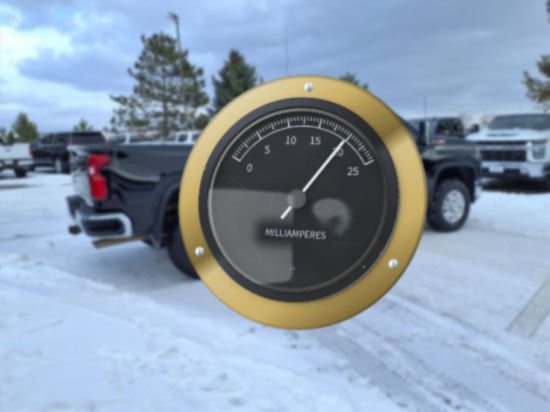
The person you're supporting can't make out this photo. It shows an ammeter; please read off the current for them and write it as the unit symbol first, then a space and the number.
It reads mA 20
